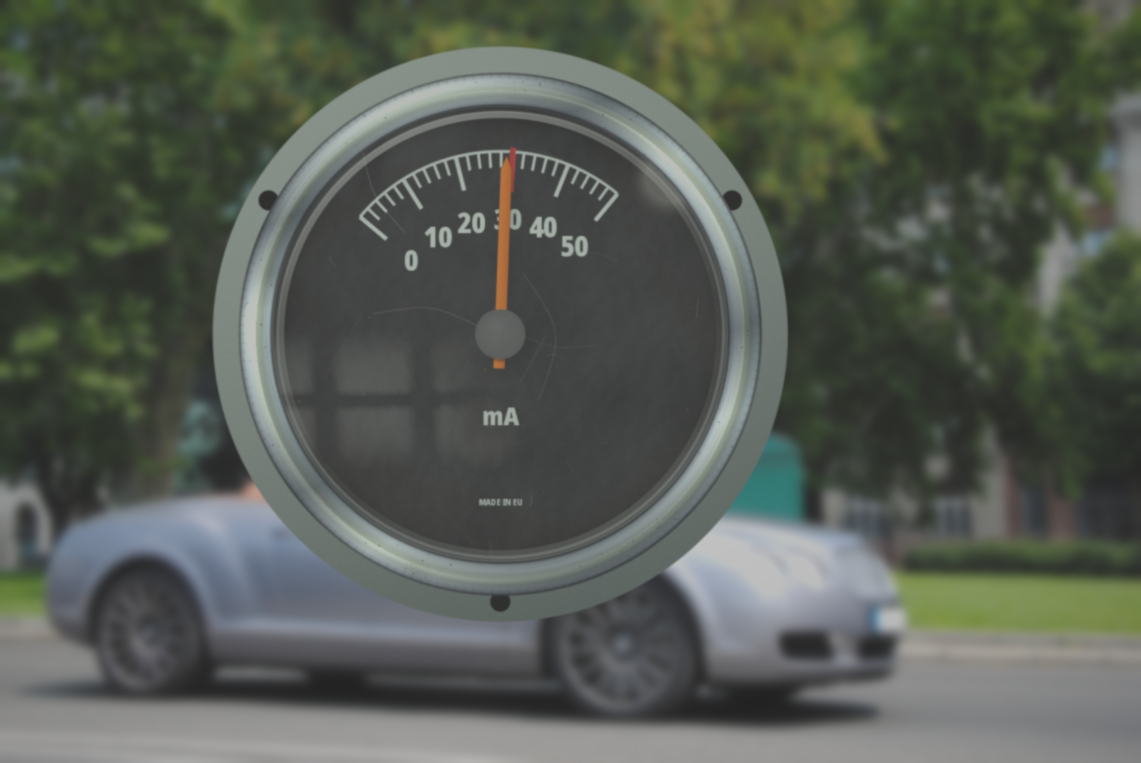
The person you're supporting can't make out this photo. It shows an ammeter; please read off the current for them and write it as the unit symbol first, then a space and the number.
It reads mA 29
